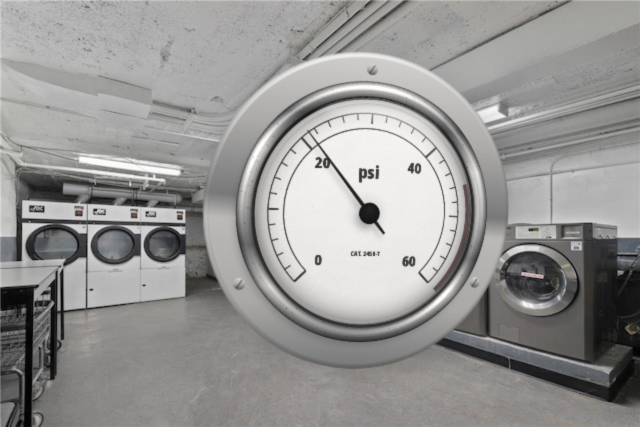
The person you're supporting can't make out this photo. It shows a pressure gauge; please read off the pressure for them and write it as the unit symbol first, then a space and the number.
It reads psi 21
